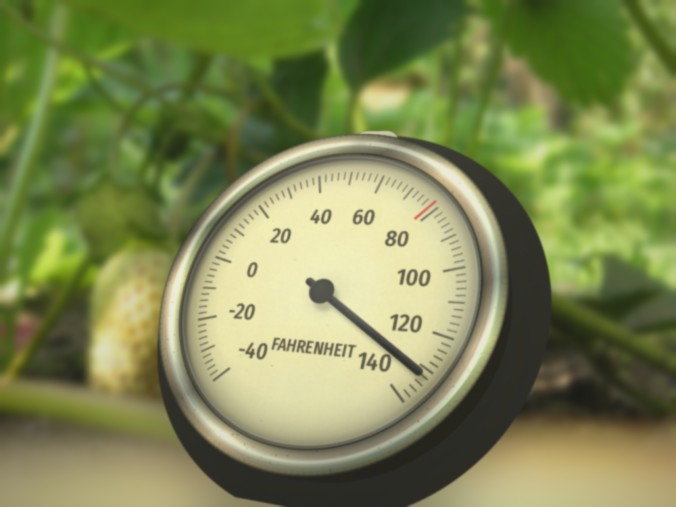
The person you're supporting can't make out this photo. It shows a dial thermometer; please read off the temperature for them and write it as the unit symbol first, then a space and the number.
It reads °F 132
